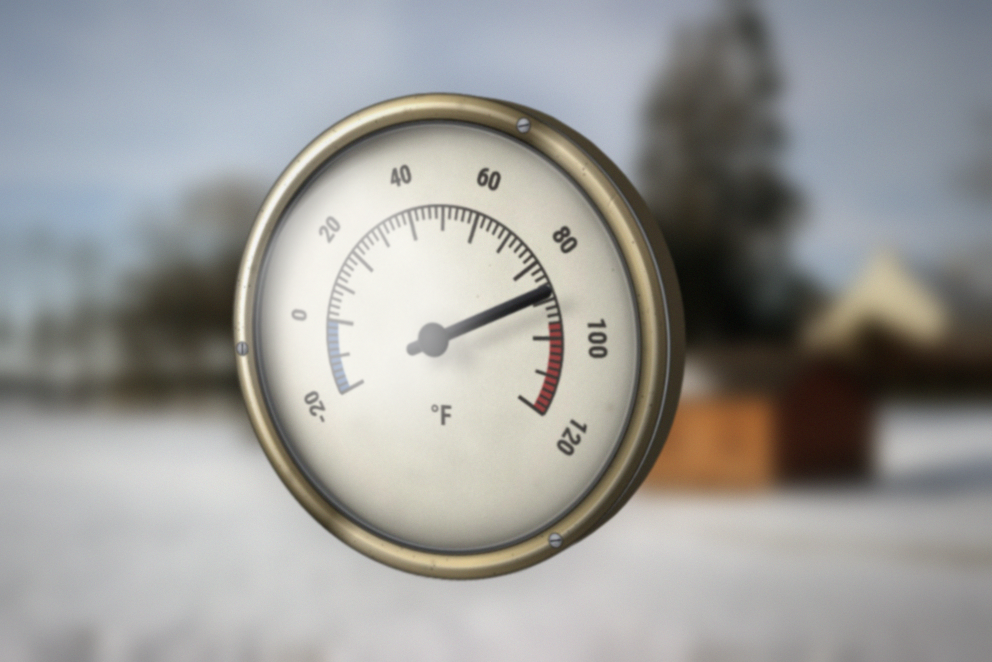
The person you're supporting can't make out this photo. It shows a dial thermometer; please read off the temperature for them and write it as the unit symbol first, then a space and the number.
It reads °F 88
